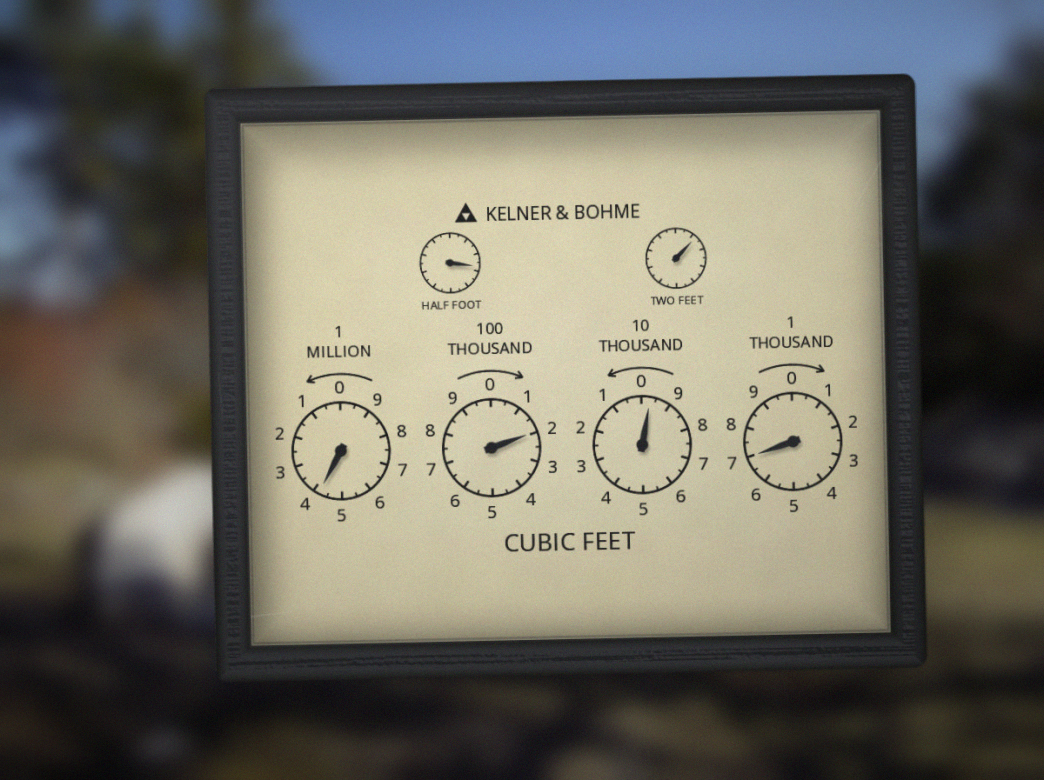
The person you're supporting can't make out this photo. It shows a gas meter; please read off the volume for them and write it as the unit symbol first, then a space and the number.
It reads ft³ 419700
